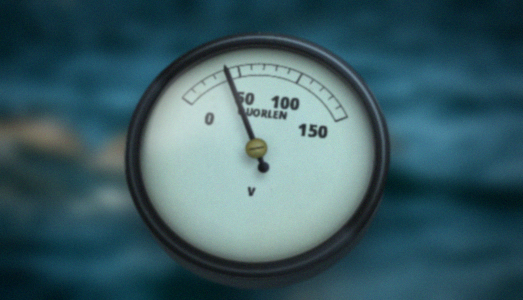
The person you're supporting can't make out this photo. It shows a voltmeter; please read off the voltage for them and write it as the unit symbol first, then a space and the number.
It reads V 40
